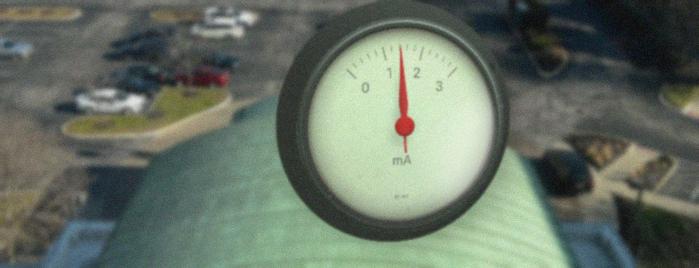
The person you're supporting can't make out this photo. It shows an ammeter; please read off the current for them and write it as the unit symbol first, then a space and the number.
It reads mA 1.4
